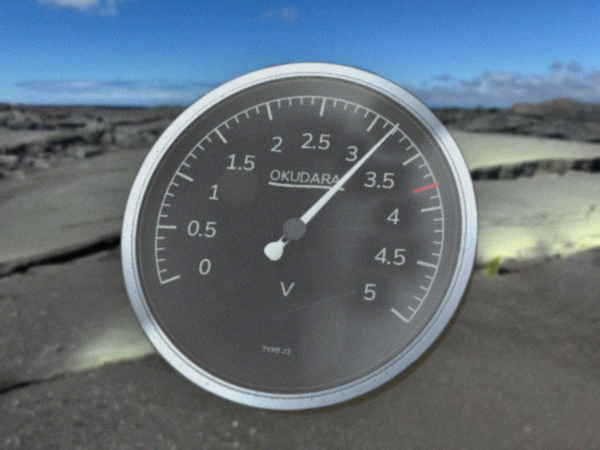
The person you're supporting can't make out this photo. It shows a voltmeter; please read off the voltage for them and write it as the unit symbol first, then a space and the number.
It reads V 3.2
